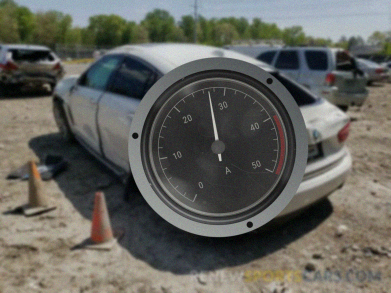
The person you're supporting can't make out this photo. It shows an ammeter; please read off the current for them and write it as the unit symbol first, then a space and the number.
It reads A 27
